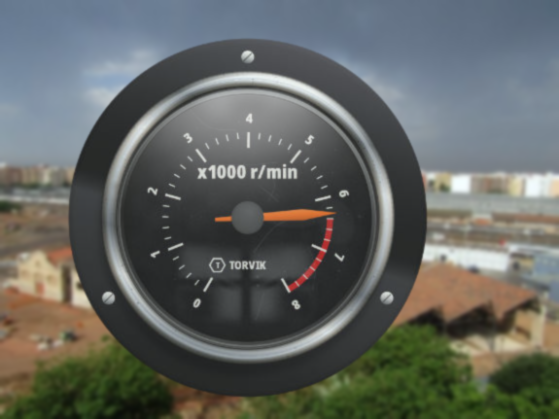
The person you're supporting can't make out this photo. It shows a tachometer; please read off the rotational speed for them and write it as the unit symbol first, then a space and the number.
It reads rpm 6300
